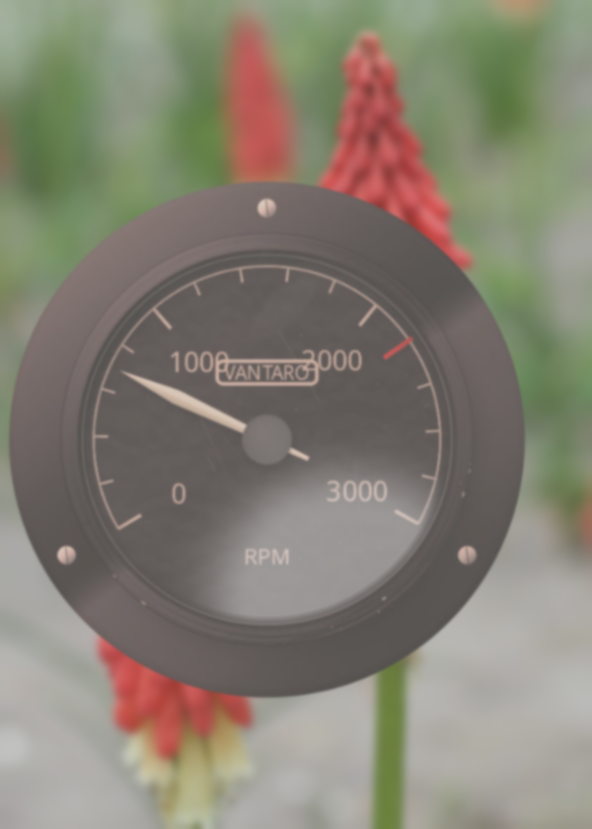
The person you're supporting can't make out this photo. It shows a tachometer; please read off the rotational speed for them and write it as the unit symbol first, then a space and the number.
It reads rpm 700
